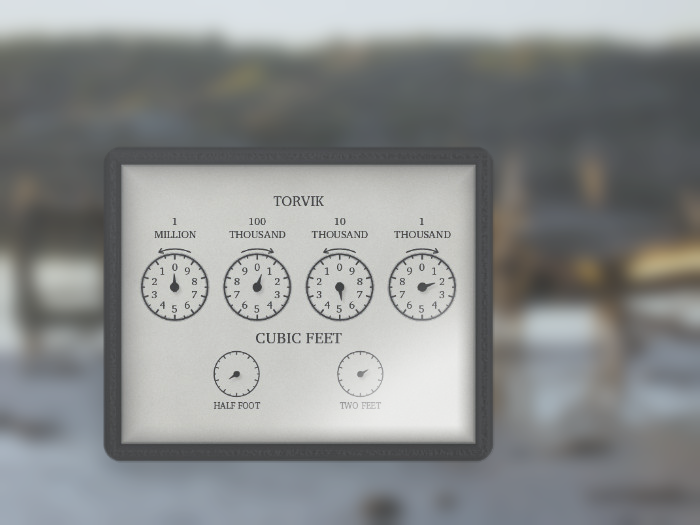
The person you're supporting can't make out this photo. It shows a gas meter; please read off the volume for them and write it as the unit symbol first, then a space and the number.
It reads ft³ 5200
